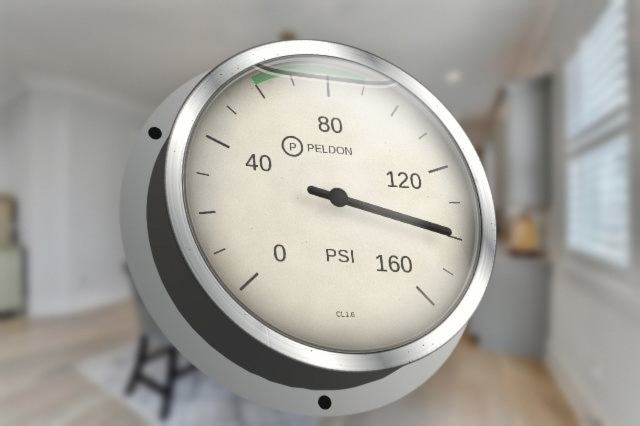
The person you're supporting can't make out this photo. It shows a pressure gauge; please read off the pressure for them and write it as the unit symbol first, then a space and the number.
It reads psi 140
